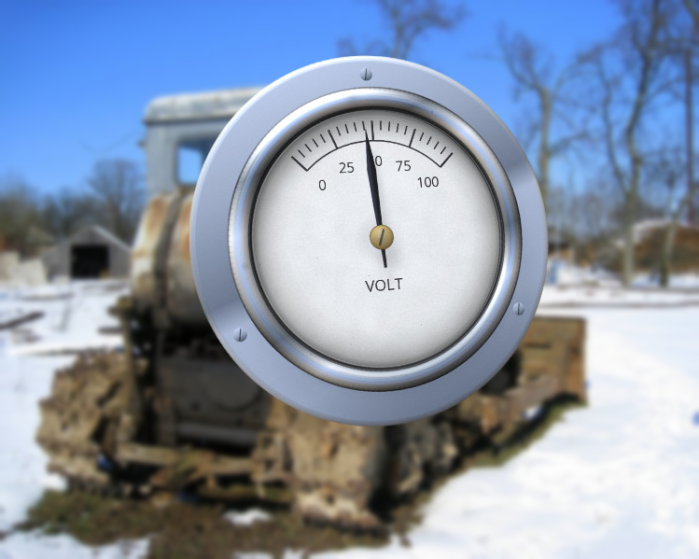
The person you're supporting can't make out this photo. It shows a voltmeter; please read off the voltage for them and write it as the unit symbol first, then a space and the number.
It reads V 45
